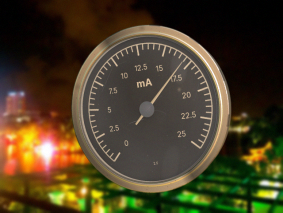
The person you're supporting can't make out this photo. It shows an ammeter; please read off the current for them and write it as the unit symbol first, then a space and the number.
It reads mA 17
